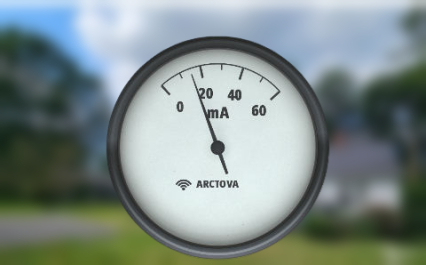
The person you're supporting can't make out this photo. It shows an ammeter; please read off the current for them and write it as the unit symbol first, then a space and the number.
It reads mA 15
